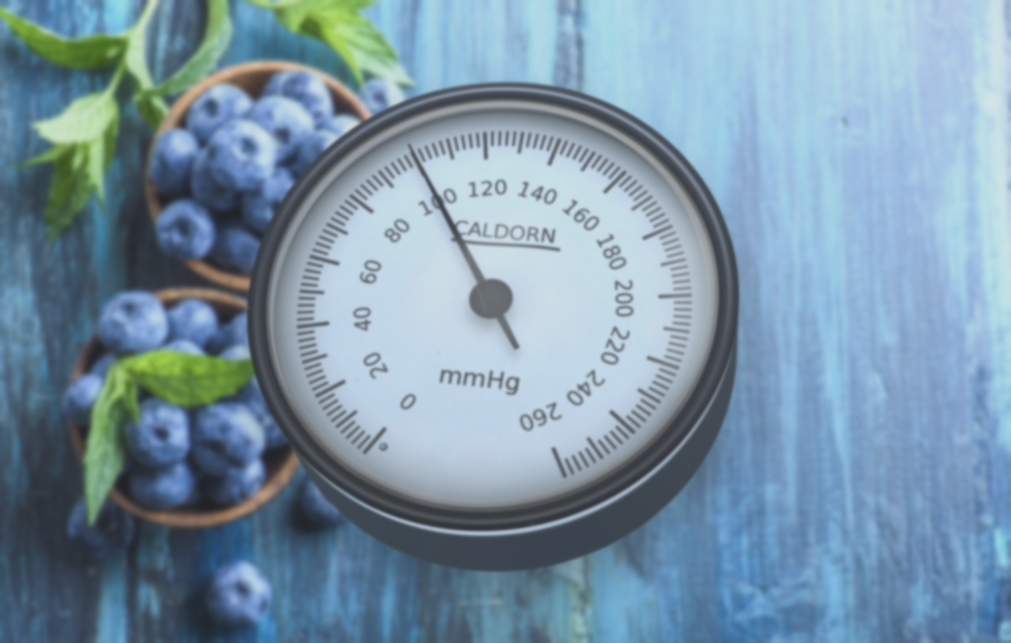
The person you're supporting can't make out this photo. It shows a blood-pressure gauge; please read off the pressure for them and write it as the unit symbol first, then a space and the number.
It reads mmHg 100
